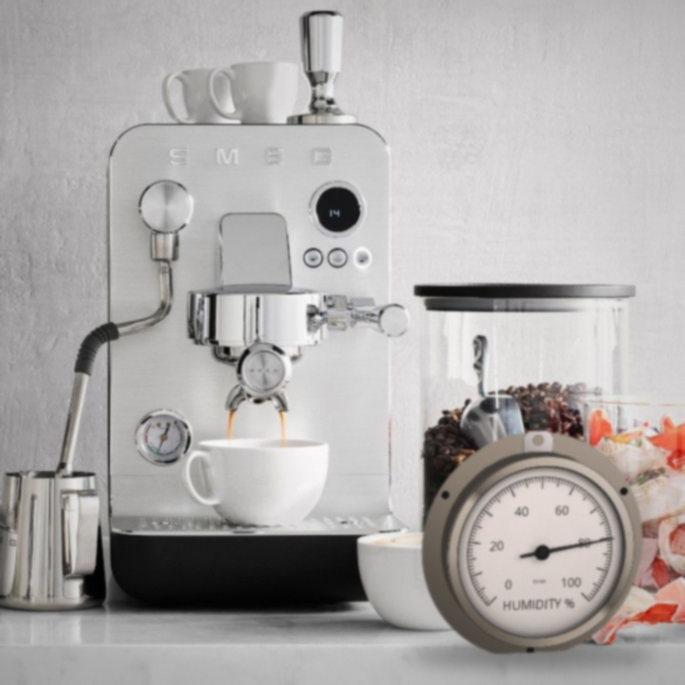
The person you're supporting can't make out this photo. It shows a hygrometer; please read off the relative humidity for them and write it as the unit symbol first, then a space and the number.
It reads % 80
